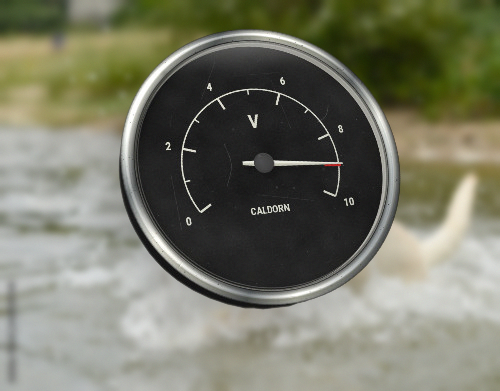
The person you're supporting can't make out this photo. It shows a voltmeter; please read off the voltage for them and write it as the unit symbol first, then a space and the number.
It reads V 9
